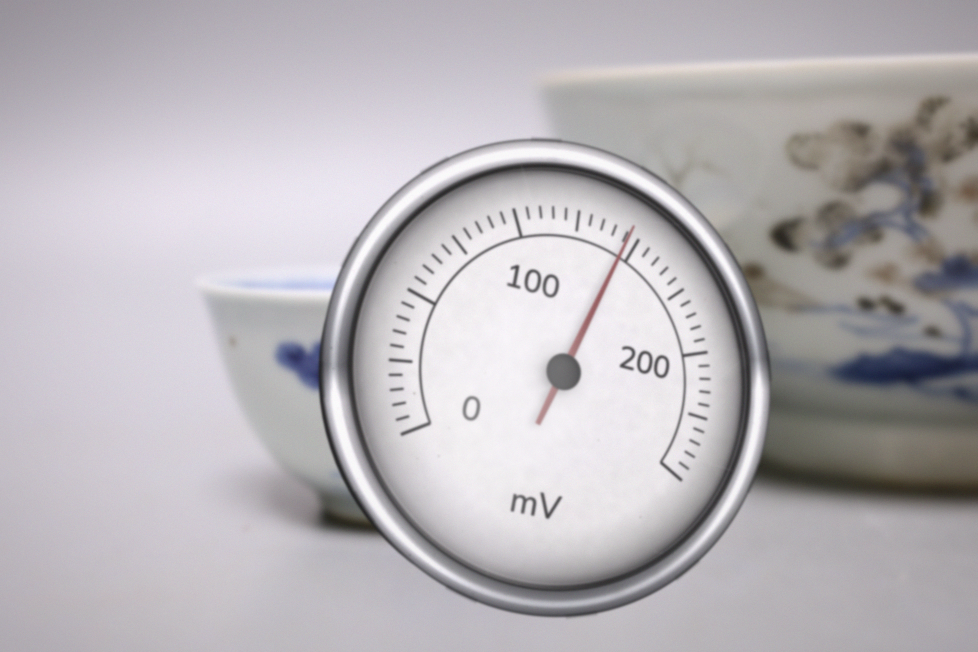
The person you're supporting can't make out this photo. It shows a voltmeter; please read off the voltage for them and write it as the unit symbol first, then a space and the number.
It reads mV 145
